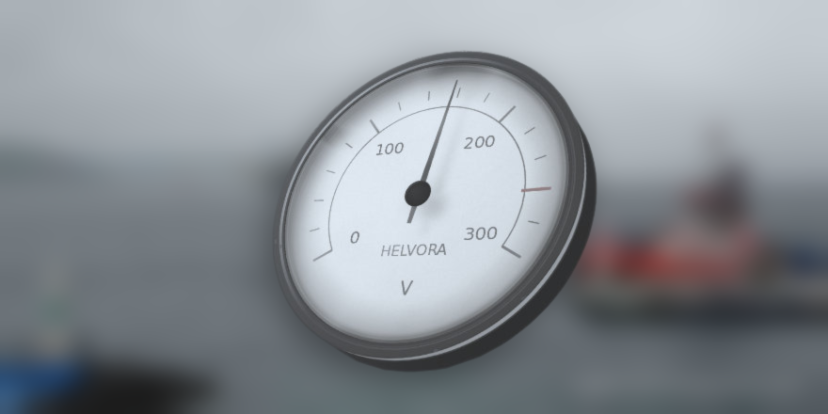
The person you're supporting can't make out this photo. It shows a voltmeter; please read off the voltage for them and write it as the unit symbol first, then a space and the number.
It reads V 160
